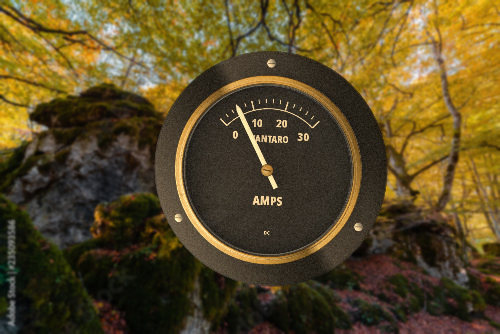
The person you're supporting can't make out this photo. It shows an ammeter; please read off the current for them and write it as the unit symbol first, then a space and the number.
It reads A 6
